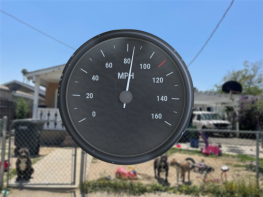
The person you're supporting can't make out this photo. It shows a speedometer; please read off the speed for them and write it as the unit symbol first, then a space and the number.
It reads mph 85
